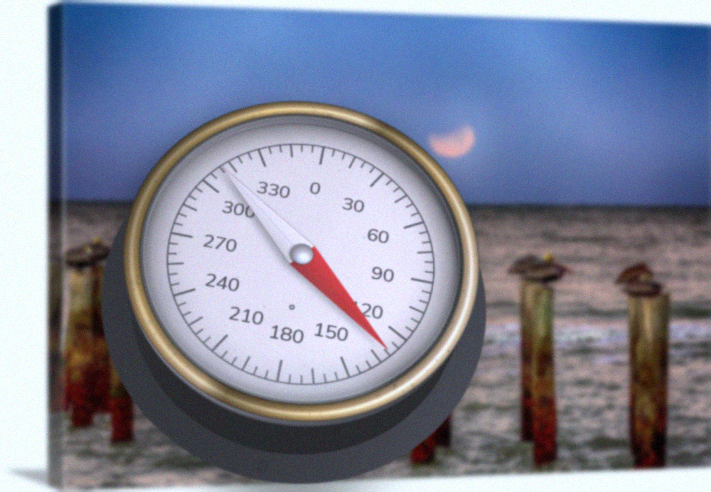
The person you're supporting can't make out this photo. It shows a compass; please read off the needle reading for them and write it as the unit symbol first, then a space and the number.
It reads ° 130
